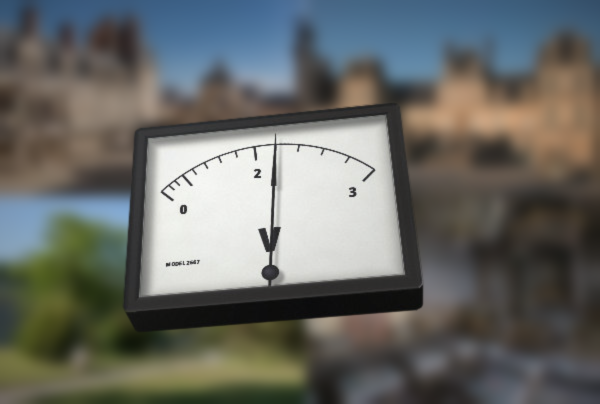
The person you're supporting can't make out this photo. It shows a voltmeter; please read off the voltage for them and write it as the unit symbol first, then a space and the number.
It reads V 2.2
